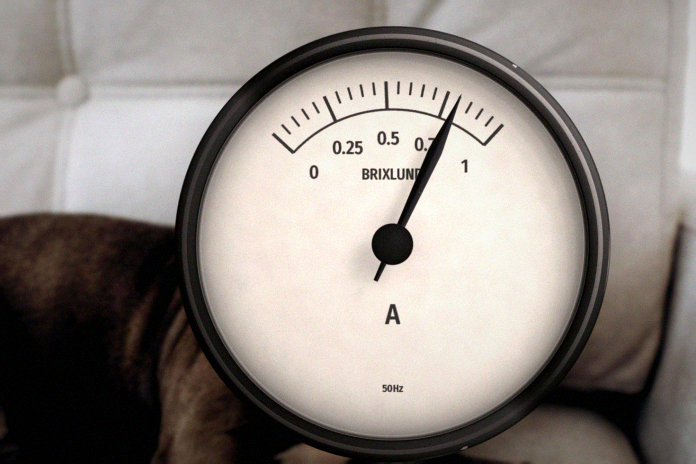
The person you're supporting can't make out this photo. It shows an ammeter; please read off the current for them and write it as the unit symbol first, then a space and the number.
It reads A 0.8
